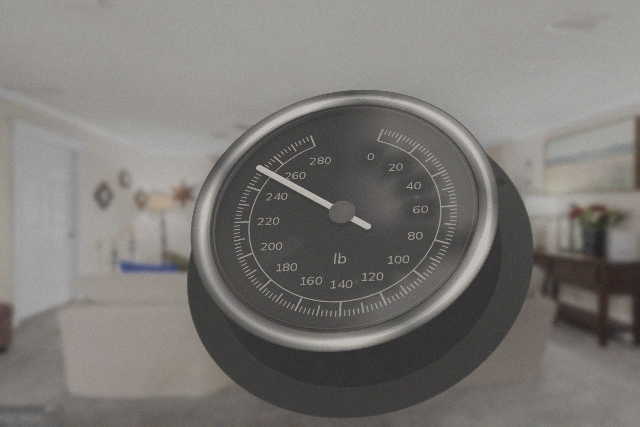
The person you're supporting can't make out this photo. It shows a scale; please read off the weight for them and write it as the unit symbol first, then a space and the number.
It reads lb 250
